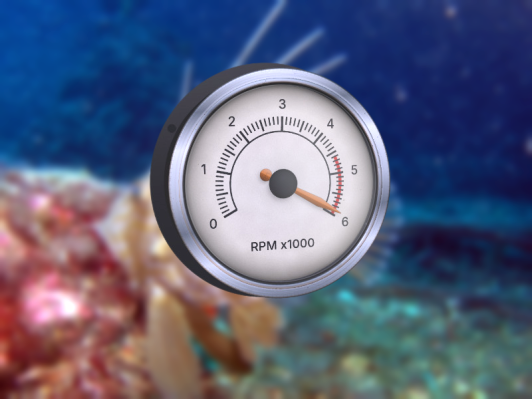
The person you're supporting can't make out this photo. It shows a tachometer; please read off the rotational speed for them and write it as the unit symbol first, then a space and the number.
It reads rpm 5900
